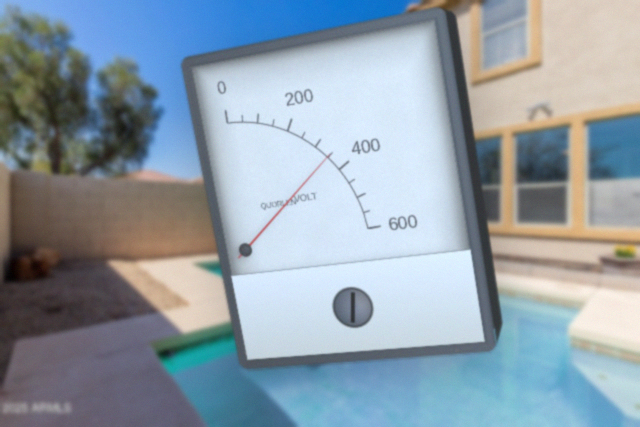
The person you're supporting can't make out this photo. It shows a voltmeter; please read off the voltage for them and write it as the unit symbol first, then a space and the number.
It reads V 350
